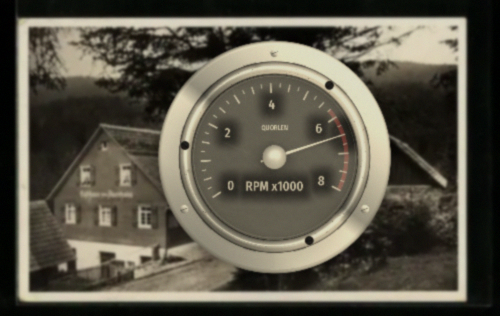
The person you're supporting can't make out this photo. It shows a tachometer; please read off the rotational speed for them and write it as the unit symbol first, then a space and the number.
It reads rpm 6500
